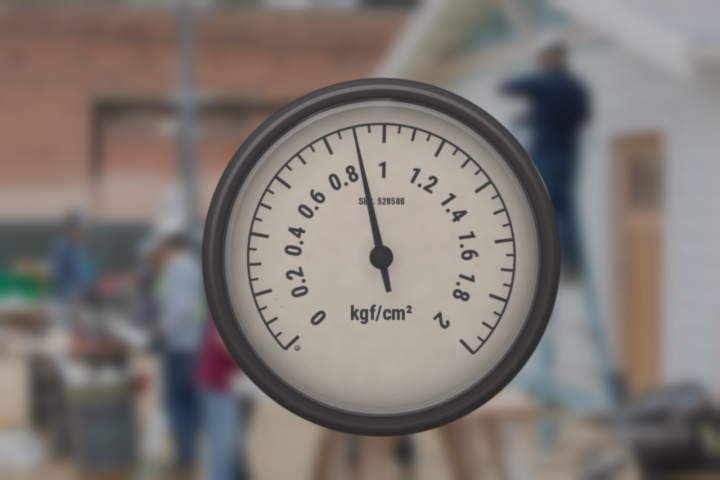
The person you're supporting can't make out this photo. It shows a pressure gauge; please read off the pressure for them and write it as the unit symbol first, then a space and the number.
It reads kg/cm² 0.9
